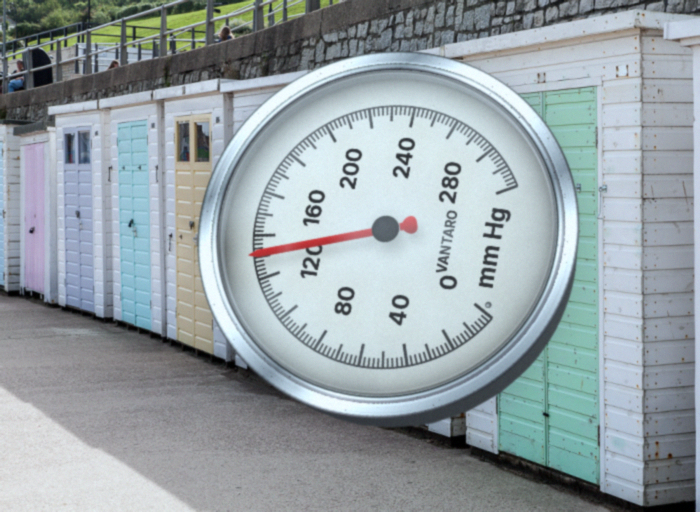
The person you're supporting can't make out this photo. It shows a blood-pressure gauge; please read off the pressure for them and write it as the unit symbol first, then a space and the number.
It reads mmHg 130
